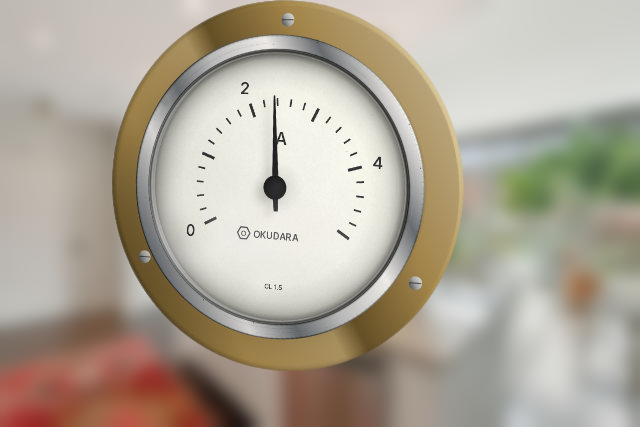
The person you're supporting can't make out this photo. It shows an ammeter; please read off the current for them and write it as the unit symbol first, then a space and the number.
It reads A 2.4
